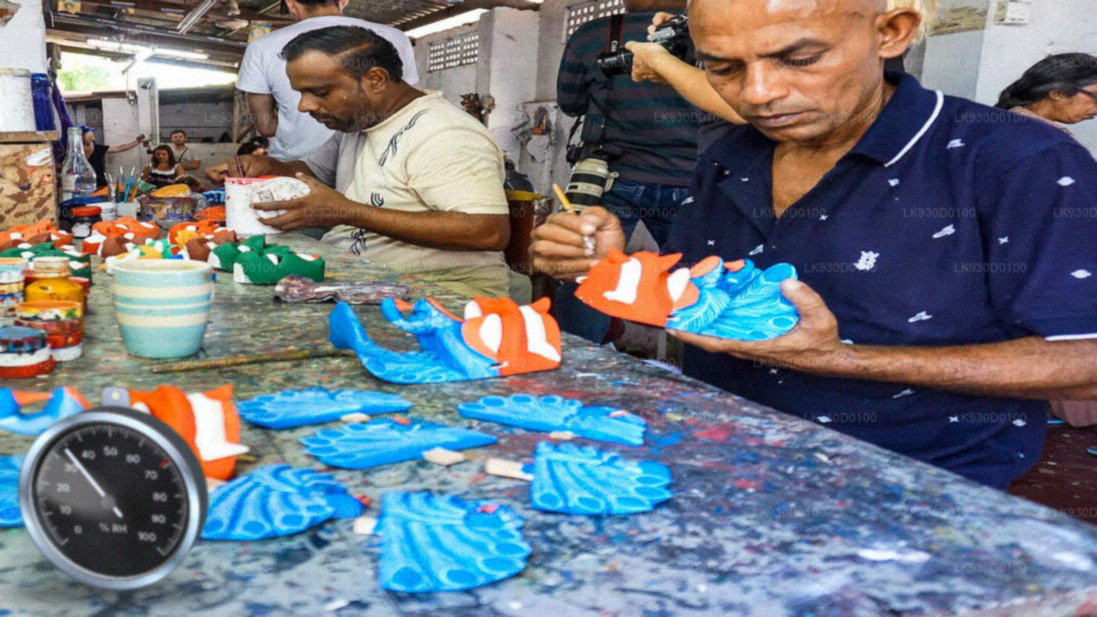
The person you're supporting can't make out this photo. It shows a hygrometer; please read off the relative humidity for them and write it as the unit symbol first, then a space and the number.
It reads % 35
